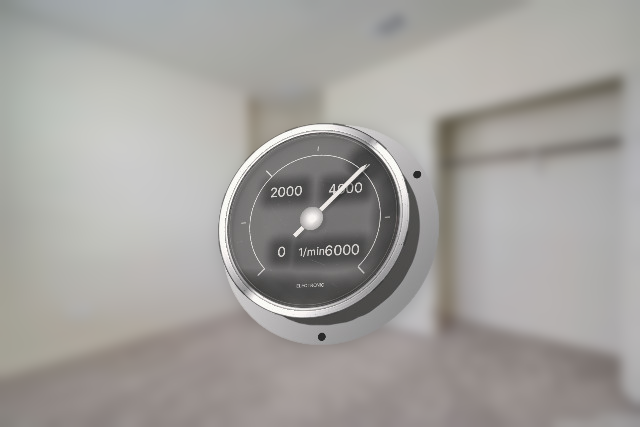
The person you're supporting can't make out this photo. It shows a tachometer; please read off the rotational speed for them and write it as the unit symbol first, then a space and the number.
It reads rpm 4000
